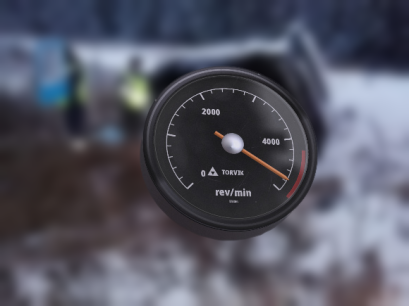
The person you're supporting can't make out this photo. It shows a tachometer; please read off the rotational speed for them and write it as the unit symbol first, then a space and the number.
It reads rpm 4800
